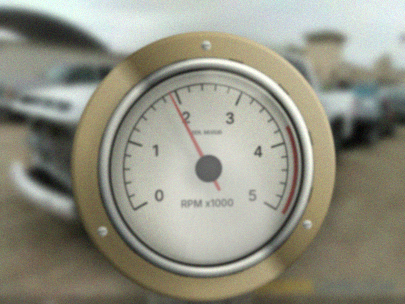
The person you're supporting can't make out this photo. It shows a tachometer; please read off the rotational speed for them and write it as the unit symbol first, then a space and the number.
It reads rpm 1900
